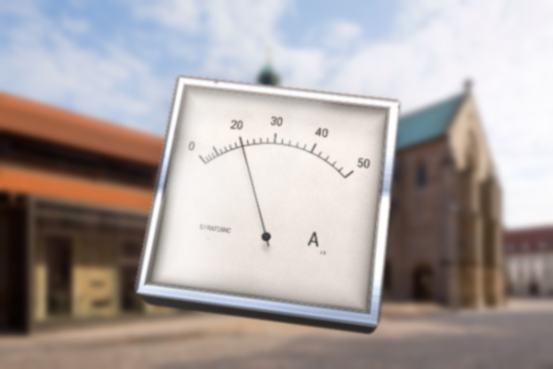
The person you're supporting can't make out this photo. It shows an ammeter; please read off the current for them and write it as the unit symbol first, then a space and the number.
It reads A 20
